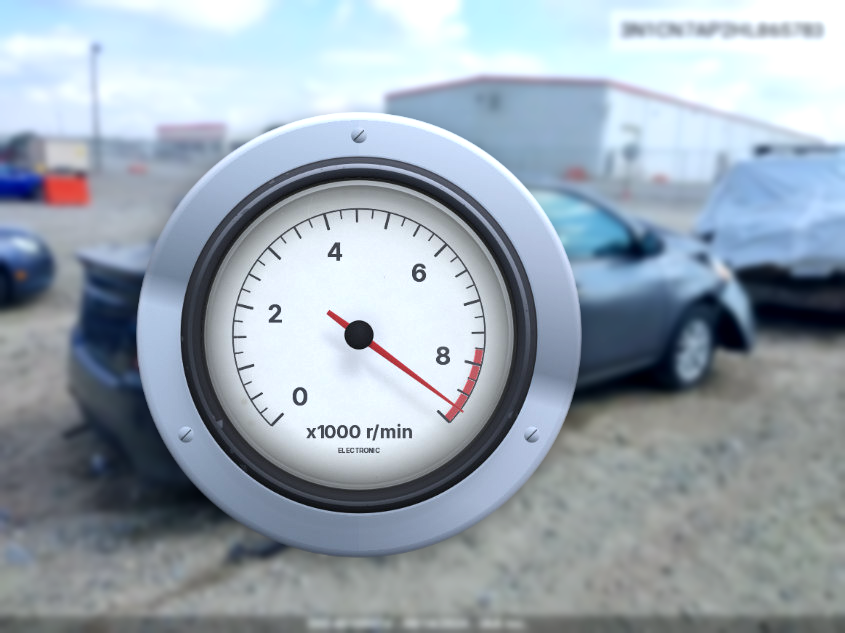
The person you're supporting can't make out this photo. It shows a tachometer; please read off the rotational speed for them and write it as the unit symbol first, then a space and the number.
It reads rpm 8750
